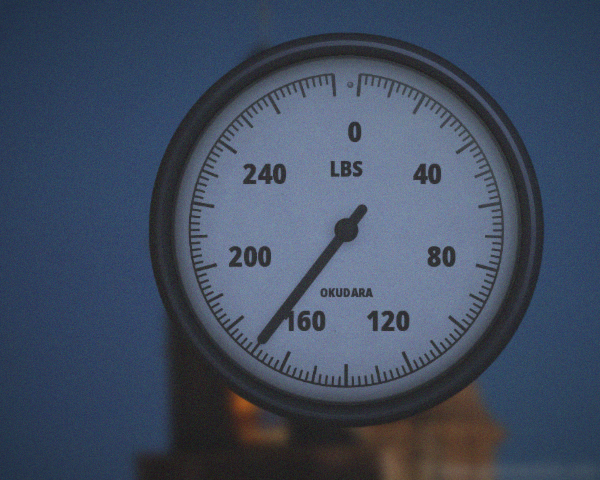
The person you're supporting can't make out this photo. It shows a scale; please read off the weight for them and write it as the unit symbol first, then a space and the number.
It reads lb 170
